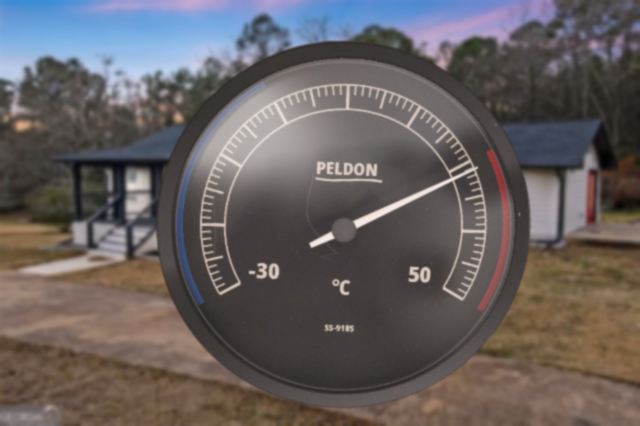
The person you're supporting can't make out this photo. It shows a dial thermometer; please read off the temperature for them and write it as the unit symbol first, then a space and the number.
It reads °C 31
